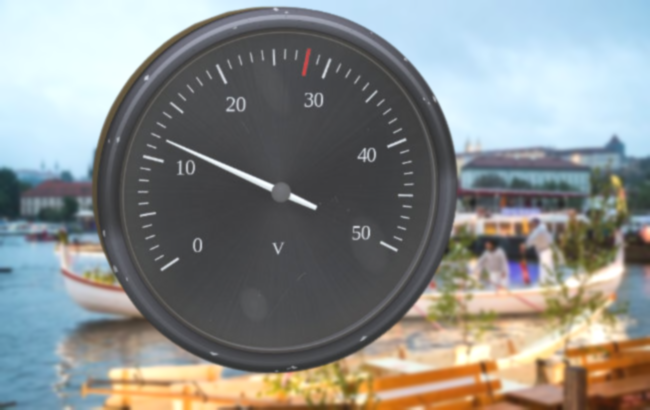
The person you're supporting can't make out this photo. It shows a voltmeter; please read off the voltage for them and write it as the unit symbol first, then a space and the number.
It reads V 12
